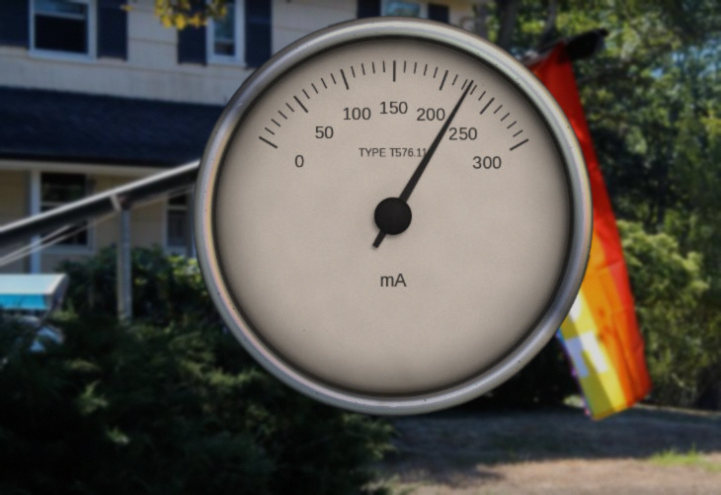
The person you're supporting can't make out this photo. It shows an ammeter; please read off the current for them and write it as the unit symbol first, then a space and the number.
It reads mA 225
